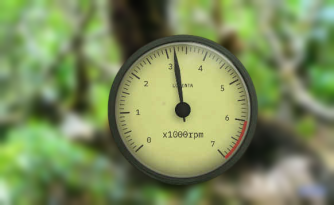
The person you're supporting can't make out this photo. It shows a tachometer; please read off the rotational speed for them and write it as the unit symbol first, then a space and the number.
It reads rpm 3200
